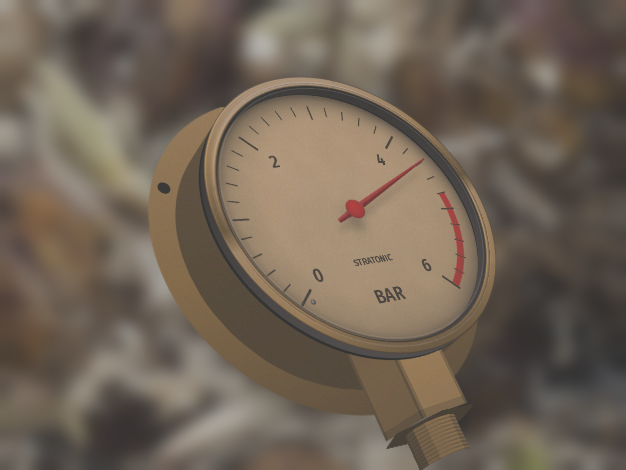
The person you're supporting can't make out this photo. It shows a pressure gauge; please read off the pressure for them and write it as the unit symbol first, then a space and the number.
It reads bar 4.4
